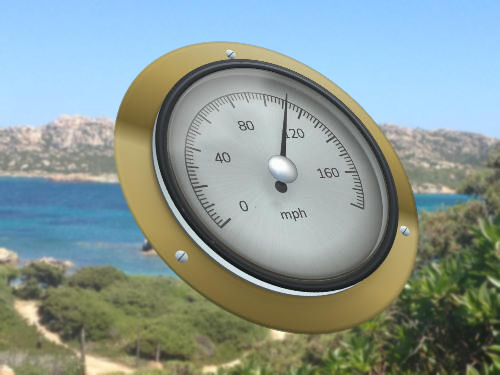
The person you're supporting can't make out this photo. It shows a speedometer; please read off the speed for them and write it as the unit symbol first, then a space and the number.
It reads mph 110
